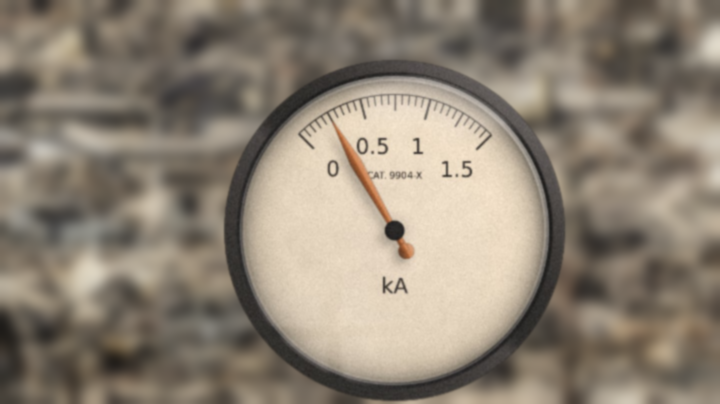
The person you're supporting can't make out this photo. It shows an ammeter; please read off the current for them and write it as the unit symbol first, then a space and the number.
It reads kA 0.25
